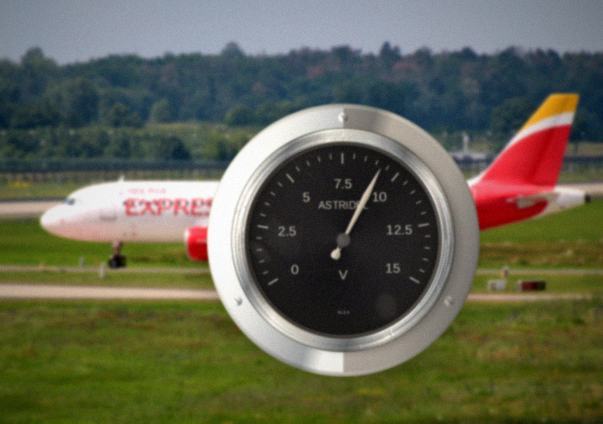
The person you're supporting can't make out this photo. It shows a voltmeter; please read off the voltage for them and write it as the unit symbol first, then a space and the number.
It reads V 9.25
